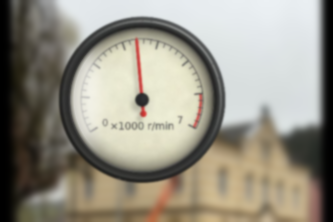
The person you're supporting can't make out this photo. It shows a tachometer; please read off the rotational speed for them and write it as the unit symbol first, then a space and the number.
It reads rpm 3400
